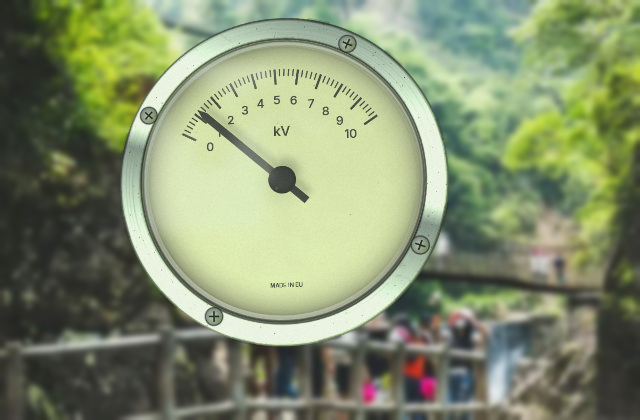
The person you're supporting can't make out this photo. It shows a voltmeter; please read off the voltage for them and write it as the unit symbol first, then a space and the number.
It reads kV 1.2
